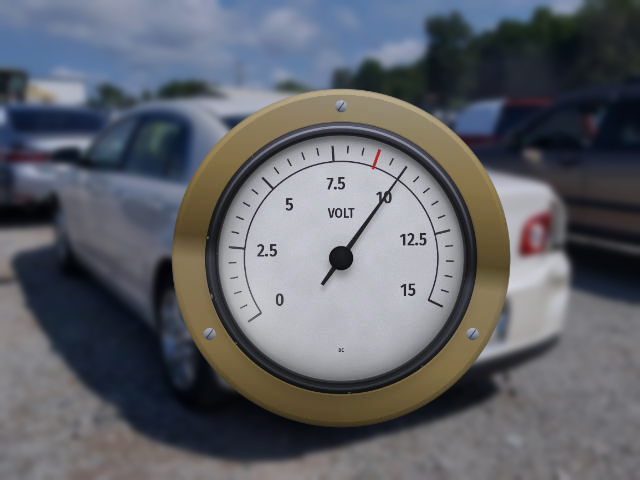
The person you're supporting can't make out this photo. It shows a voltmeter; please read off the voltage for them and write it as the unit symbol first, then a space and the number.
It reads V 10
